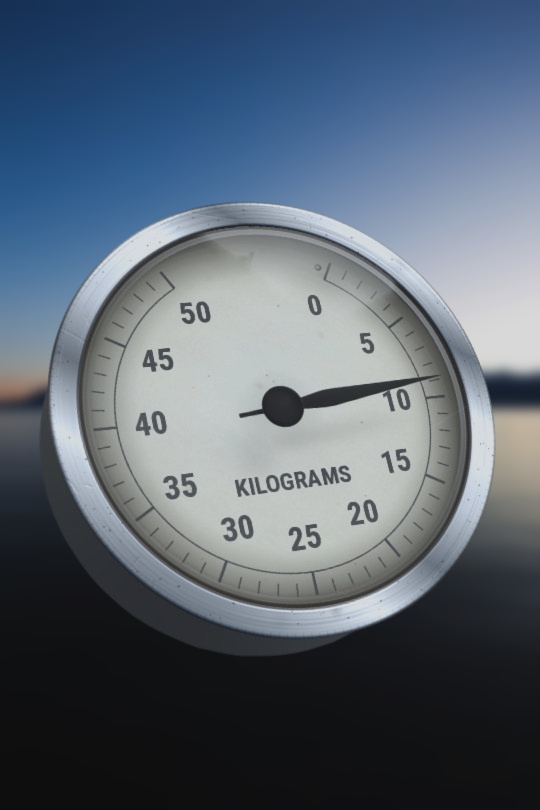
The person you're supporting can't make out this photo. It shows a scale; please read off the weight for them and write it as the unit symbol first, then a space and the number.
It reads kg 9
